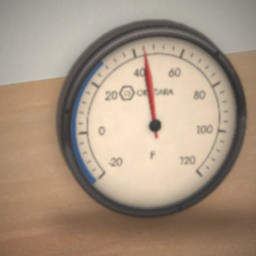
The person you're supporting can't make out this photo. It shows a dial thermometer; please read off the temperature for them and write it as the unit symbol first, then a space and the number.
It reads °F 44
